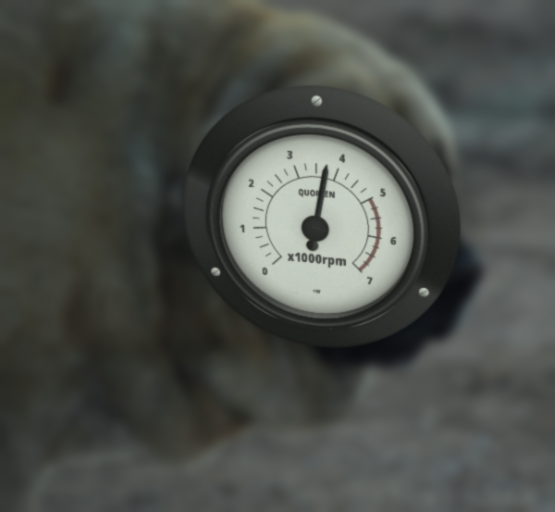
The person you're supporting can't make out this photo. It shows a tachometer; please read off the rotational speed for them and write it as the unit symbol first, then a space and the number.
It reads rpm 3750
